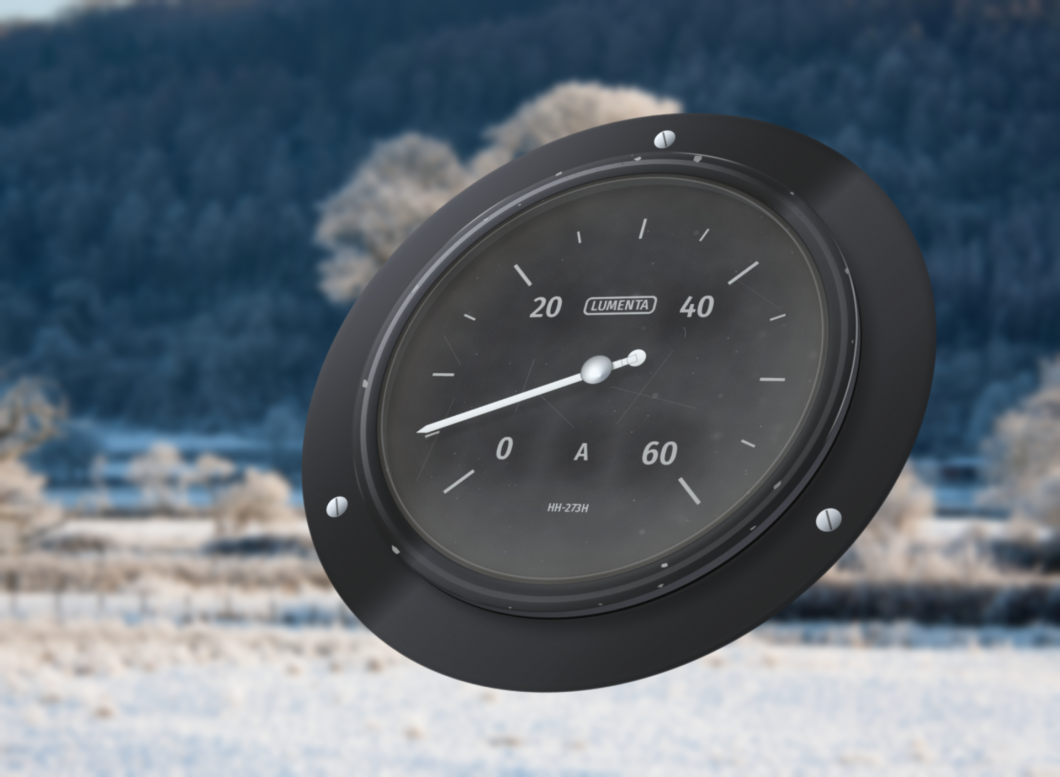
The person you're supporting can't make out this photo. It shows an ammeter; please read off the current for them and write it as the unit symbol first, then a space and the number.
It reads A 5
